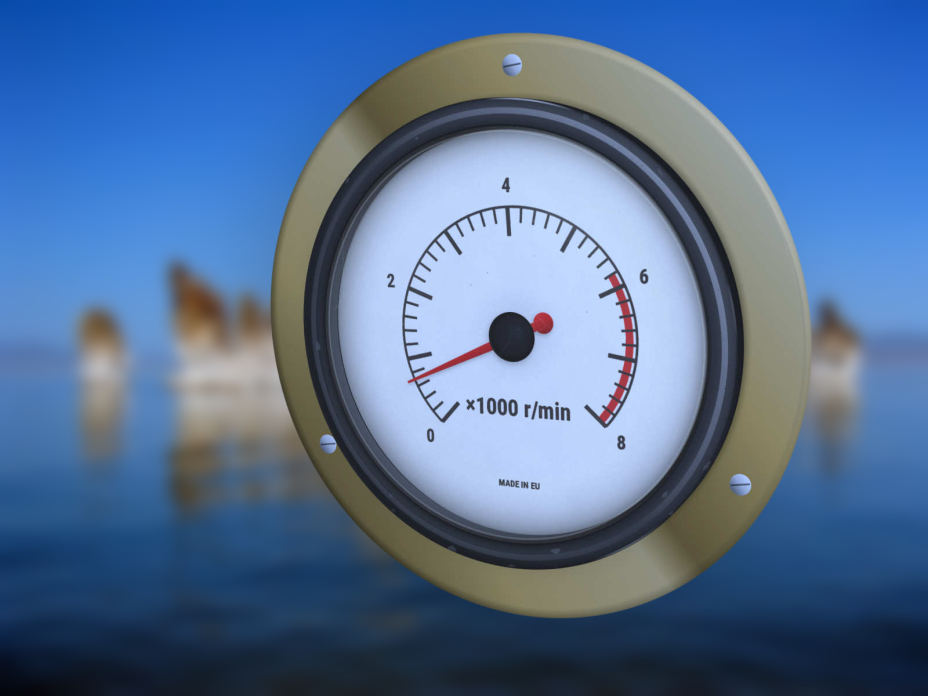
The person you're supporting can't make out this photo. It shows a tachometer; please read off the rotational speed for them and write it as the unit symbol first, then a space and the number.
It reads rpm 700
